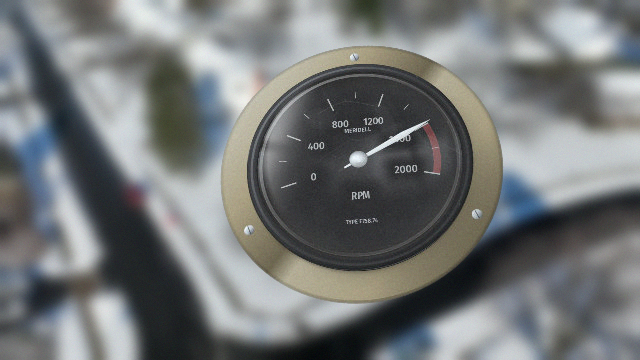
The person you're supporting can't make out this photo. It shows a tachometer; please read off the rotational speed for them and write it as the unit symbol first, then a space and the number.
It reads rpm 1600
